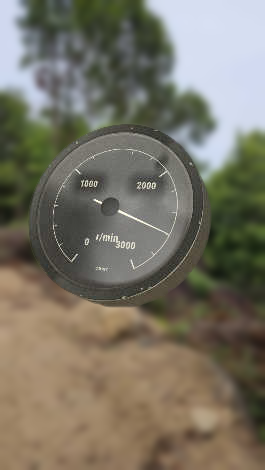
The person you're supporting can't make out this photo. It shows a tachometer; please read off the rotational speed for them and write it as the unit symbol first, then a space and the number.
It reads rpm 2600
